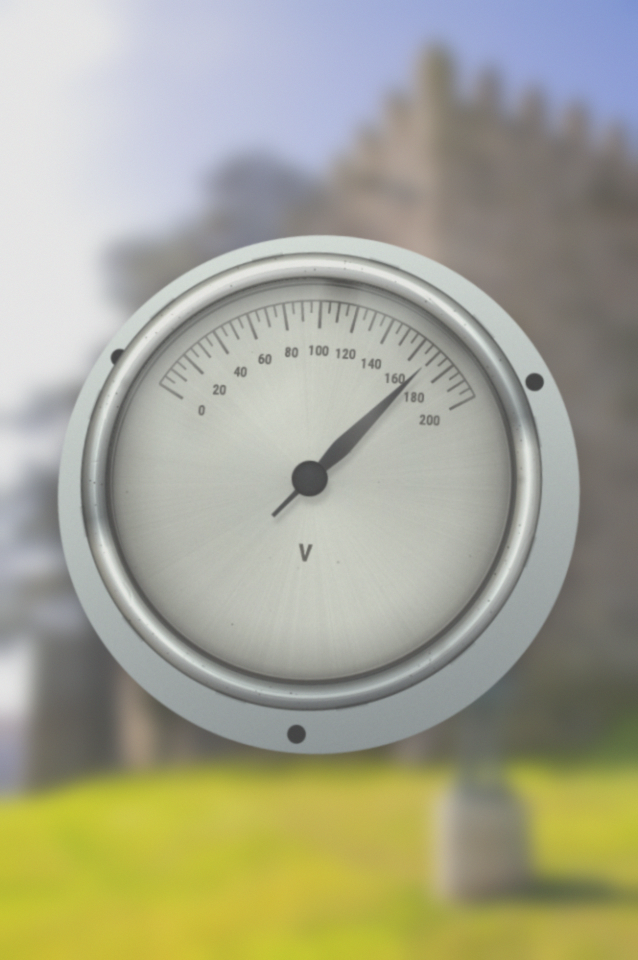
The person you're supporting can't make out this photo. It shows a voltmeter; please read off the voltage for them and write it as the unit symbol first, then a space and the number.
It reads V 170
